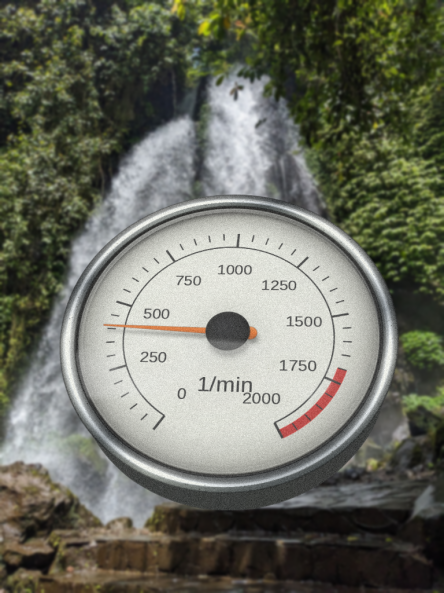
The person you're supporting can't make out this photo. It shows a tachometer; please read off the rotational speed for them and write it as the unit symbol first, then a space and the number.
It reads rpm 400
